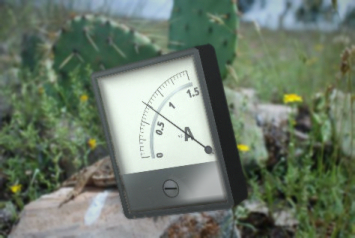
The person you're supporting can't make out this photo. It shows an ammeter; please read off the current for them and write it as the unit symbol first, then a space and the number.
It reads A 0.75
